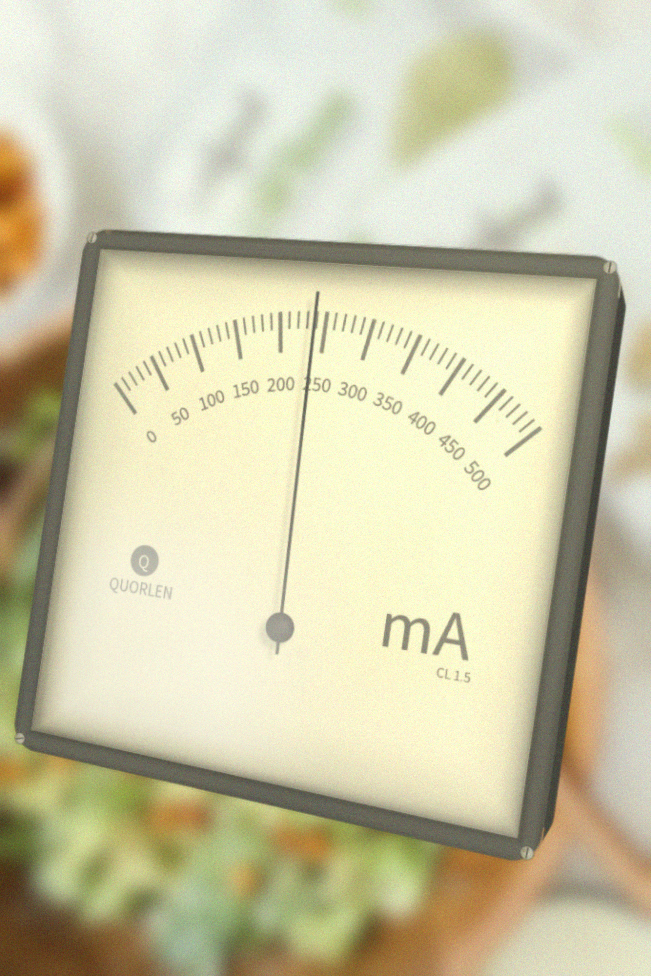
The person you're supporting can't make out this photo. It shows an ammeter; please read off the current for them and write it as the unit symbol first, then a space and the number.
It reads mA 240
